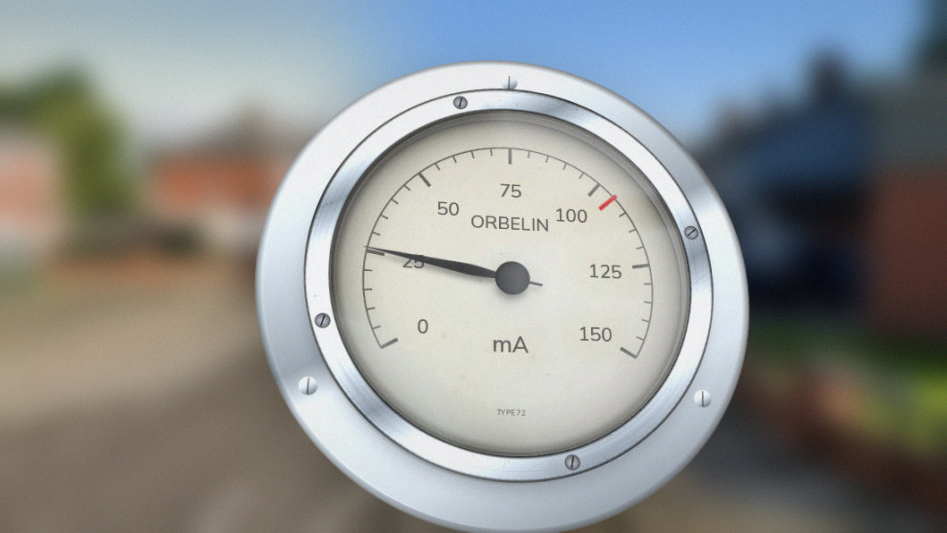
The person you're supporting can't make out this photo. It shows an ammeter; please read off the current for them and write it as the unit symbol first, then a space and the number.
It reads mA 25
